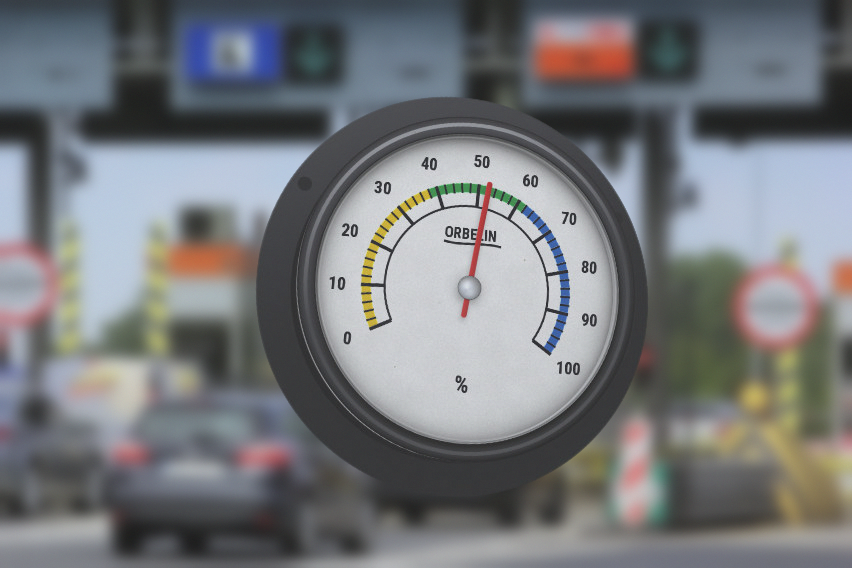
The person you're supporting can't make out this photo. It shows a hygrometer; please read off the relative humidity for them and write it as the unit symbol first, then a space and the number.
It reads % 52
